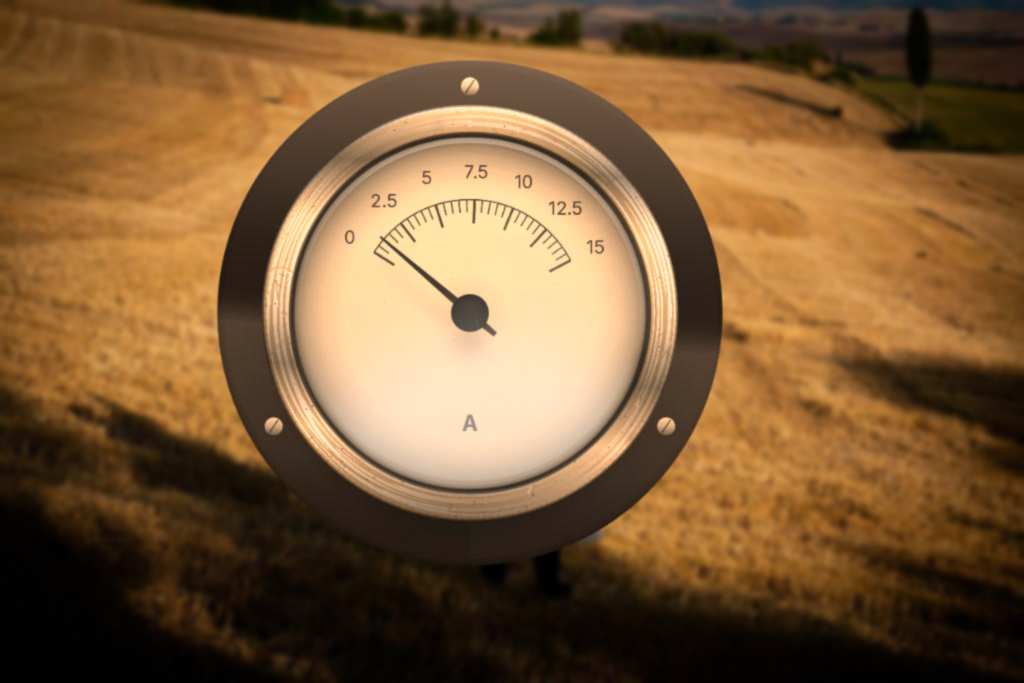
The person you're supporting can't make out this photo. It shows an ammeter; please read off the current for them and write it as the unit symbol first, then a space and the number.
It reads A 1
